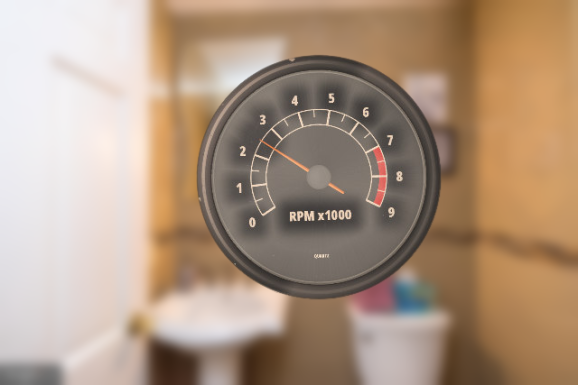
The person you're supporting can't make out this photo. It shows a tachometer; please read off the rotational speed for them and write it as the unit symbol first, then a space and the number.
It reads rpm 2500
